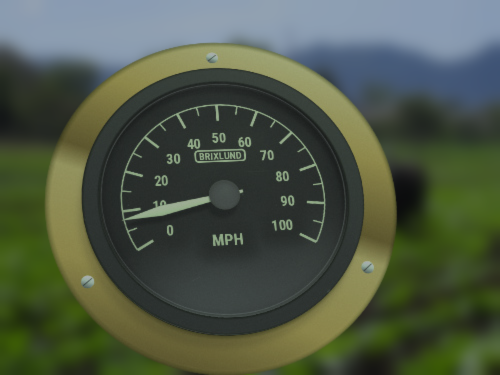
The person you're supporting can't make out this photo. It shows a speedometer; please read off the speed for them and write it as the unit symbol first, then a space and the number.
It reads mph 7.5
